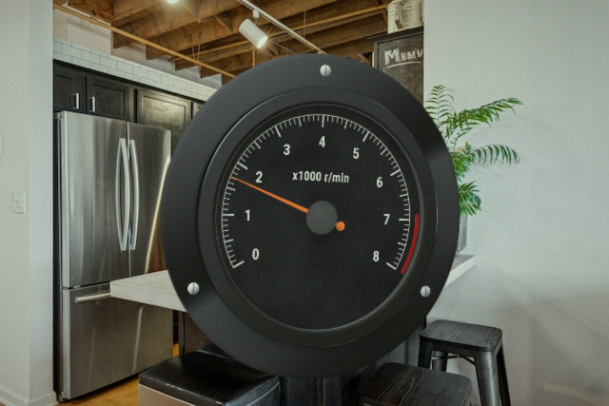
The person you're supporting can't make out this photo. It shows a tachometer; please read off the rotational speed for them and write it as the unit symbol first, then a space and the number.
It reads rpm 1700
